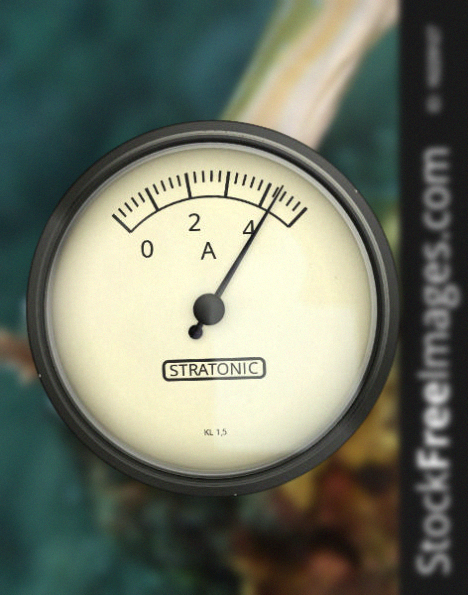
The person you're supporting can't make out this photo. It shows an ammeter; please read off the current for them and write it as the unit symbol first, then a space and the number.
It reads A 4.3
